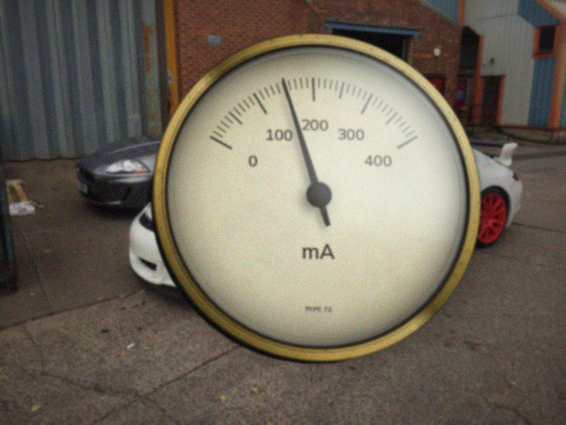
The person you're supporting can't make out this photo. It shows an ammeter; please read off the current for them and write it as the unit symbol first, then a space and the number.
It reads mA 150
